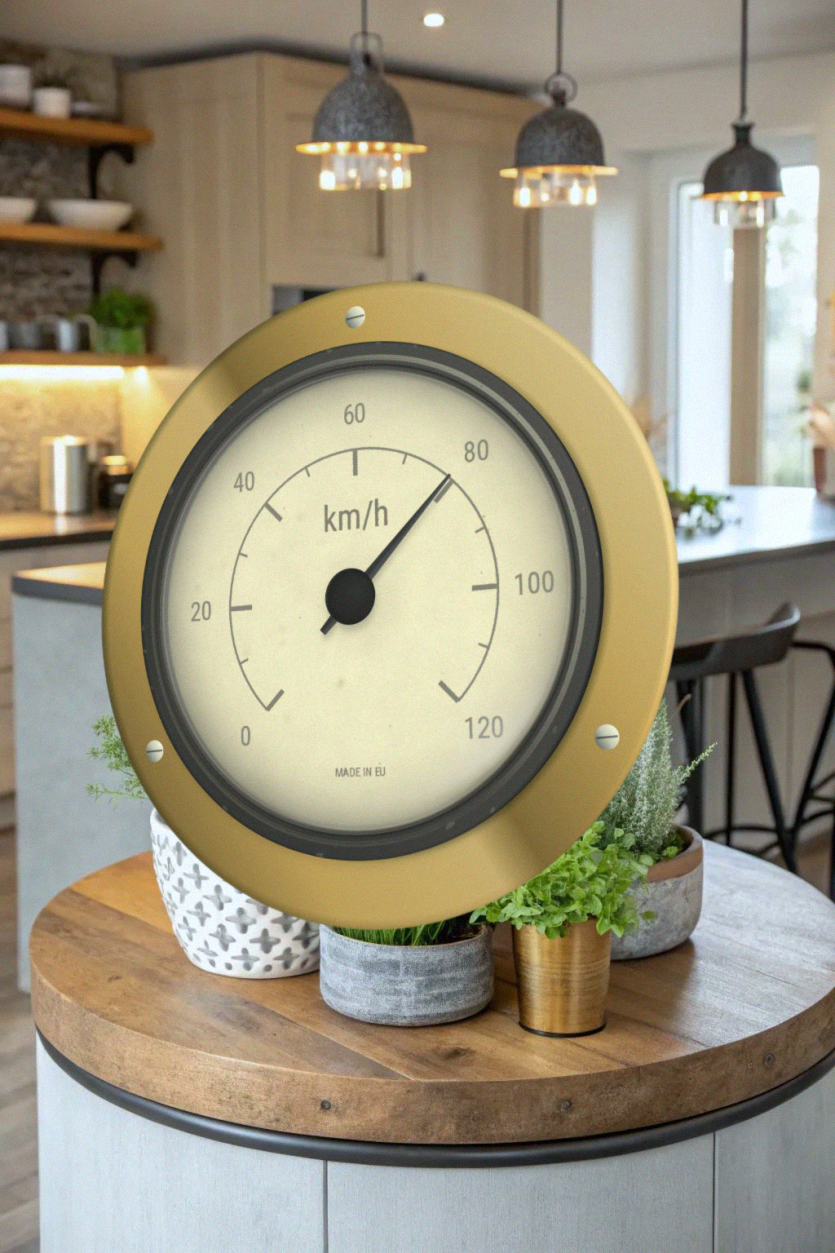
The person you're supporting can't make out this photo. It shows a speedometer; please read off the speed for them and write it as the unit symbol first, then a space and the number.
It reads km/h 80
